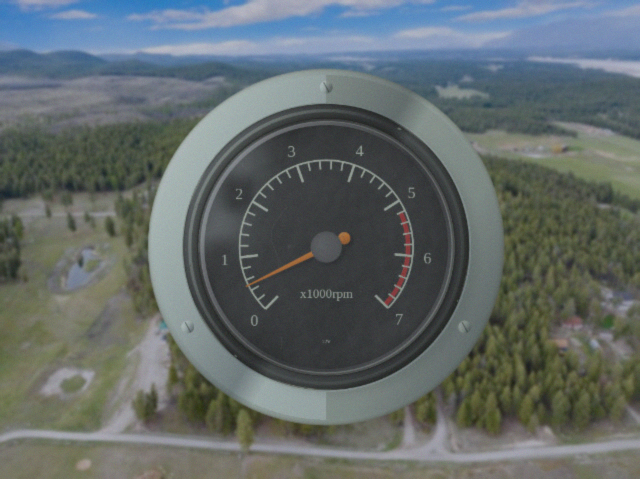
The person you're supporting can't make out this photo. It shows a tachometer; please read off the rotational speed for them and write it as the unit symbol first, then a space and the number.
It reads rpm 500
